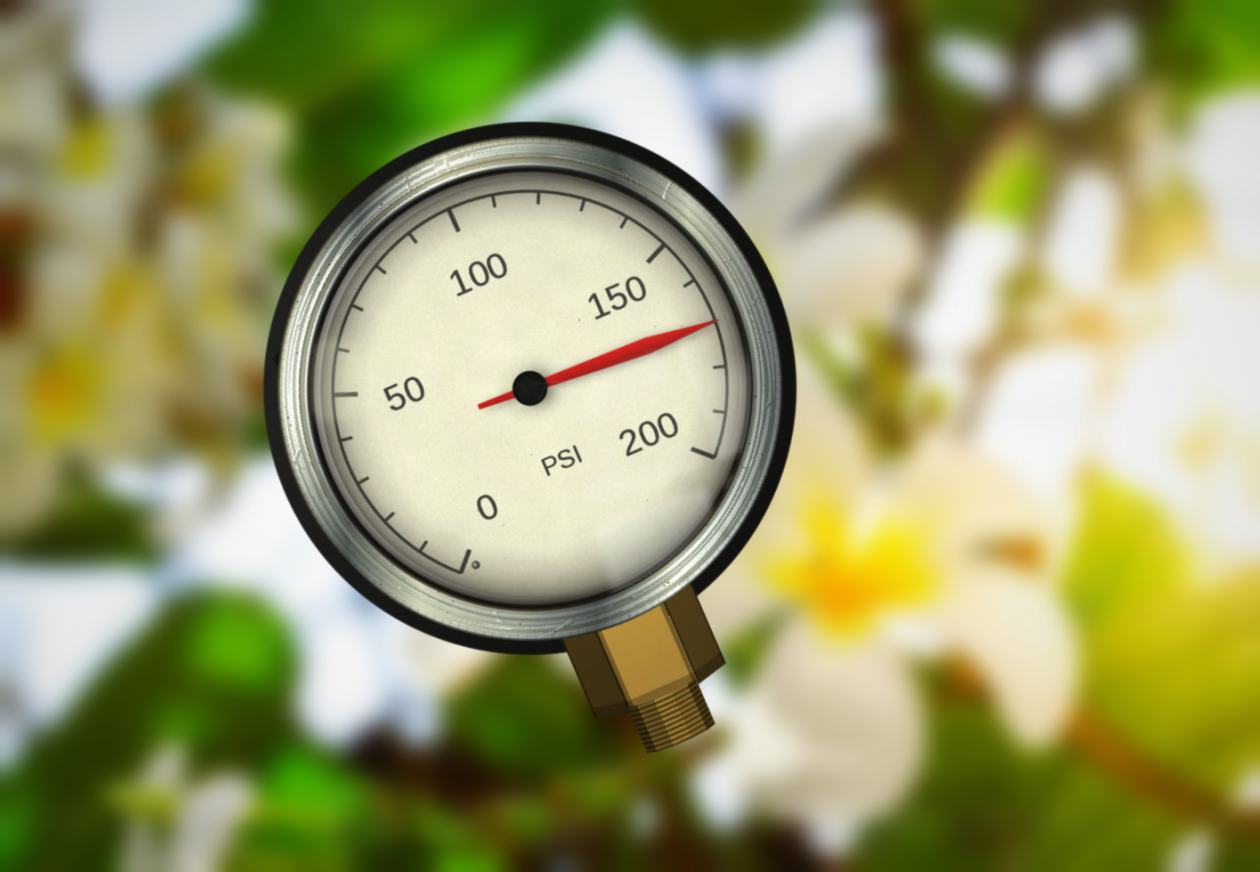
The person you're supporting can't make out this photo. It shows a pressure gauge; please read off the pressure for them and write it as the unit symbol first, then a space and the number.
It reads psi 170
